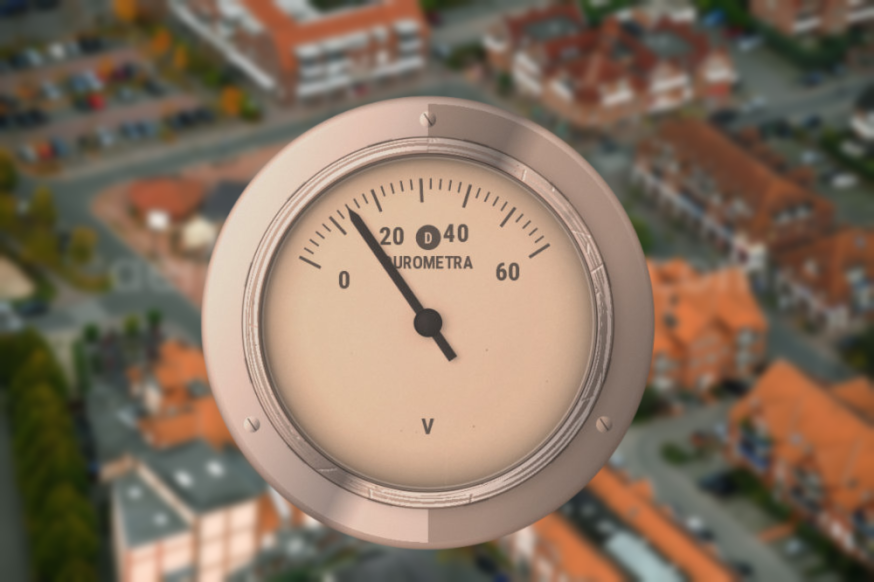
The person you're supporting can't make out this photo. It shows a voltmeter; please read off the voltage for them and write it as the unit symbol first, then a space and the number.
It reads V 14
